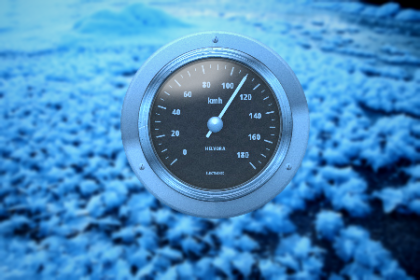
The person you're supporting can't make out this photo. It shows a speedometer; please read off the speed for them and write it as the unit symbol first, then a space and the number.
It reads km/h 110
